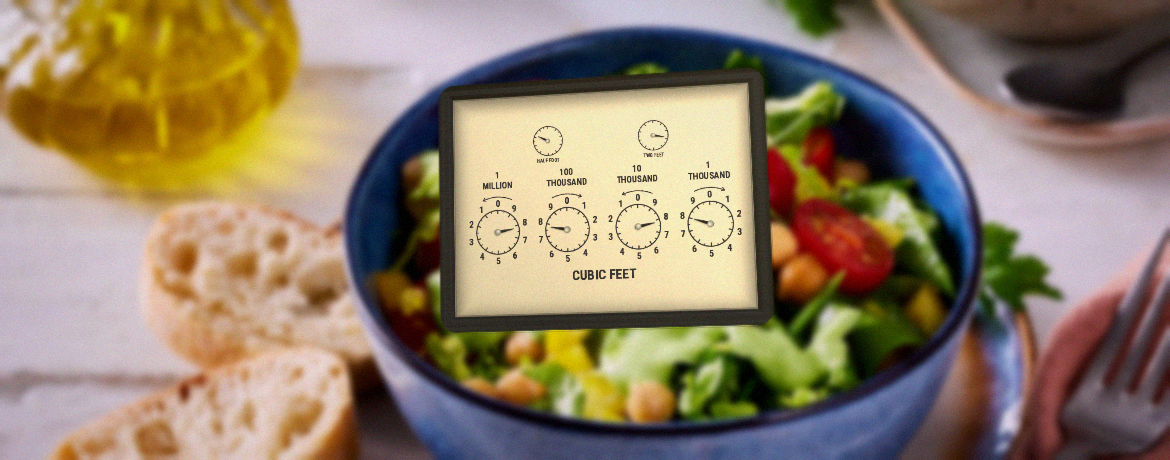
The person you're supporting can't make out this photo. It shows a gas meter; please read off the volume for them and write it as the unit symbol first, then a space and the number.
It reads ft³ 777800
